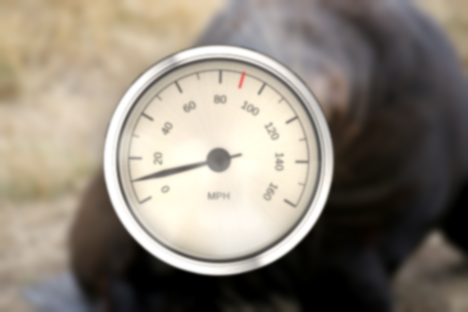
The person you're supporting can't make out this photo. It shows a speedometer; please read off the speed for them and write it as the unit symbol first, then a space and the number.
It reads mph 10
